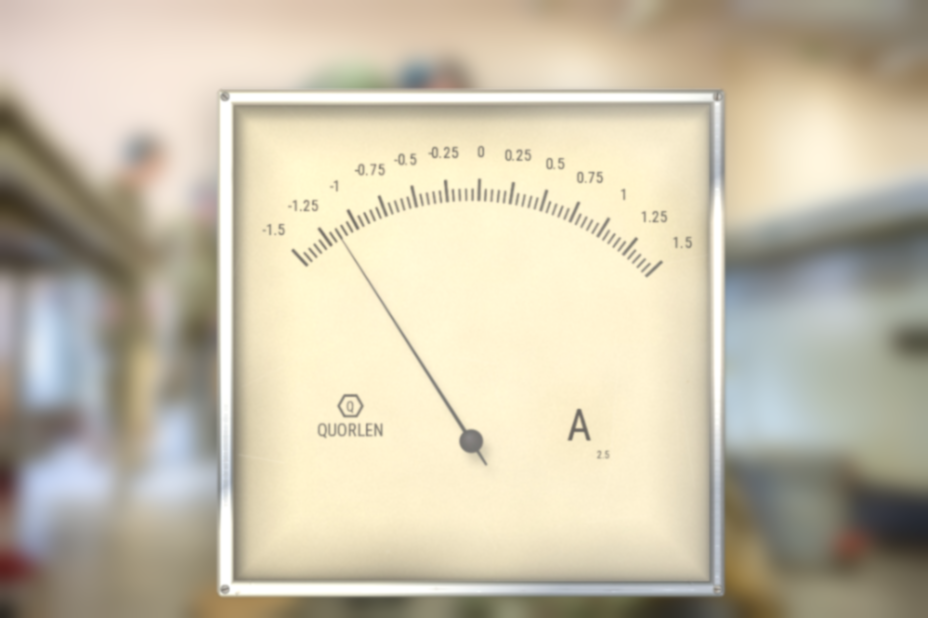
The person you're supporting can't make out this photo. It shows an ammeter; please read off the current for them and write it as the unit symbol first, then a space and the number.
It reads A -1.15
